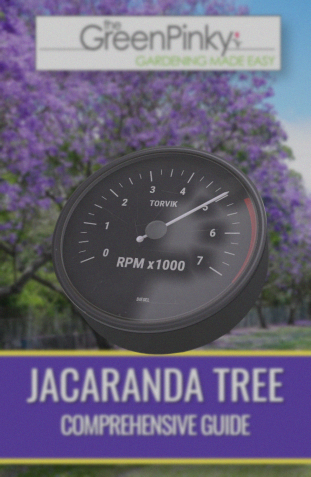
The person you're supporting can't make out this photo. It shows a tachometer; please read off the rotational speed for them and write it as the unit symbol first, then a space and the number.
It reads rpm 5000
